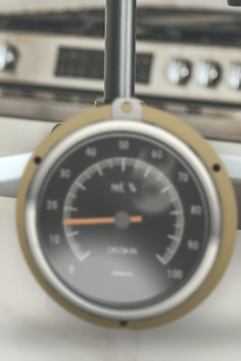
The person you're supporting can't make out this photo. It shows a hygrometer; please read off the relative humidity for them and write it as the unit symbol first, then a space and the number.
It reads % 15
